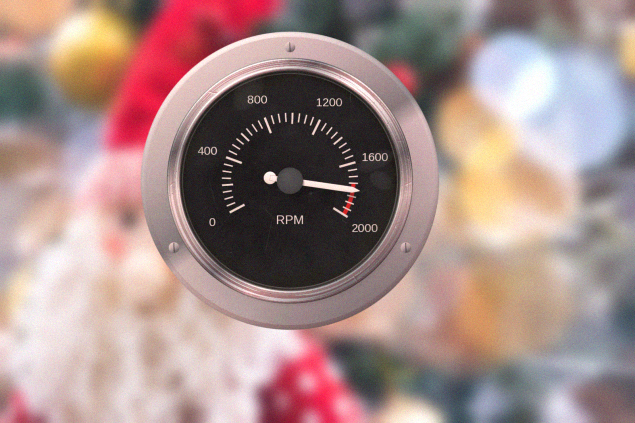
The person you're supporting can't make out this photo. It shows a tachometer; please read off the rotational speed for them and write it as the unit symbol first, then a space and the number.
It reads rpm 1800
